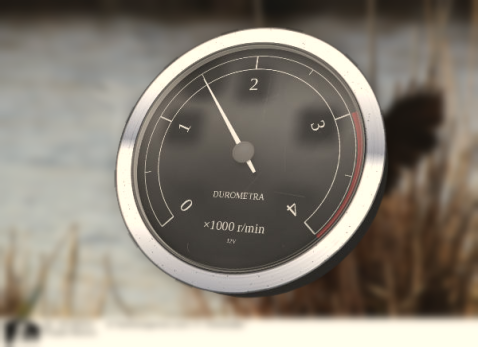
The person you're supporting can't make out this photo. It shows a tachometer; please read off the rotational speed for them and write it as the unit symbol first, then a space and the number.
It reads rpm 1500
